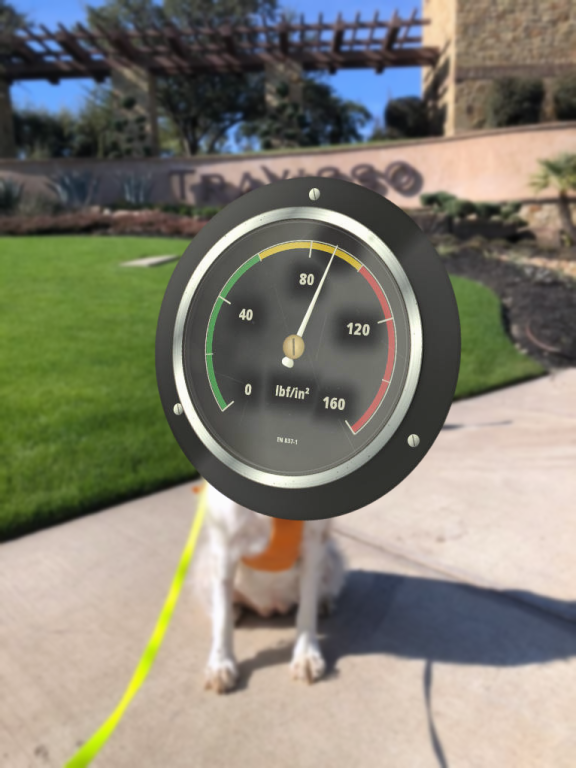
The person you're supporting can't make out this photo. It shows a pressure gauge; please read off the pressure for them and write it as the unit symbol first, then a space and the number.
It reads psi 90
